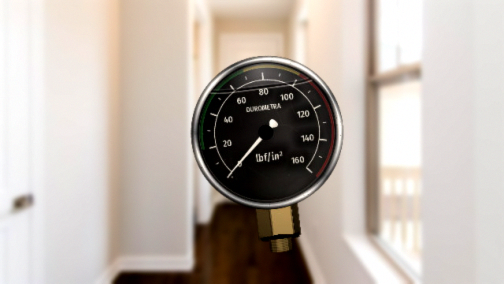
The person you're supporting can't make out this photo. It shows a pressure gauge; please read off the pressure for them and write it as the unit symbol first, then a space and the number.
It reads psi 0
